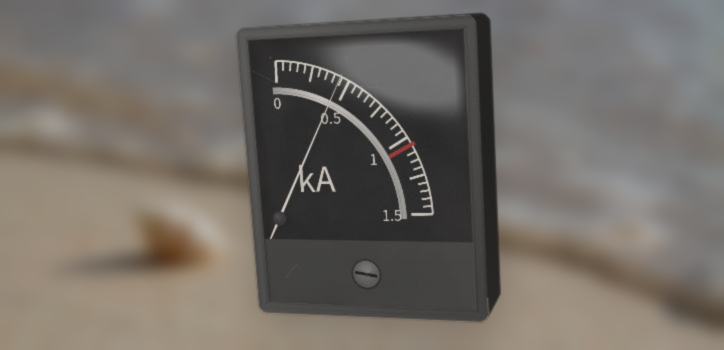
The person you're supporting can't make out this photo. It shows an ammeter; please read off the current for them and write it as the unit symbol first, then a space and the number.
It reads kA 0.45
